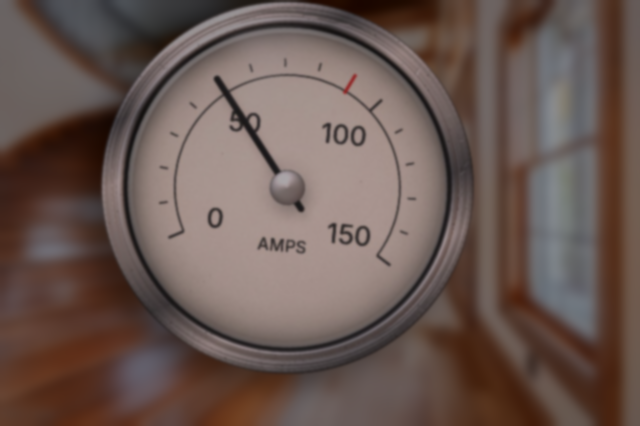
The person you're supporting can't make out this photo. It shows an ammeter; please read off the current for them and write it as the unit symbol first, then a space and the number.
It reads A 50
